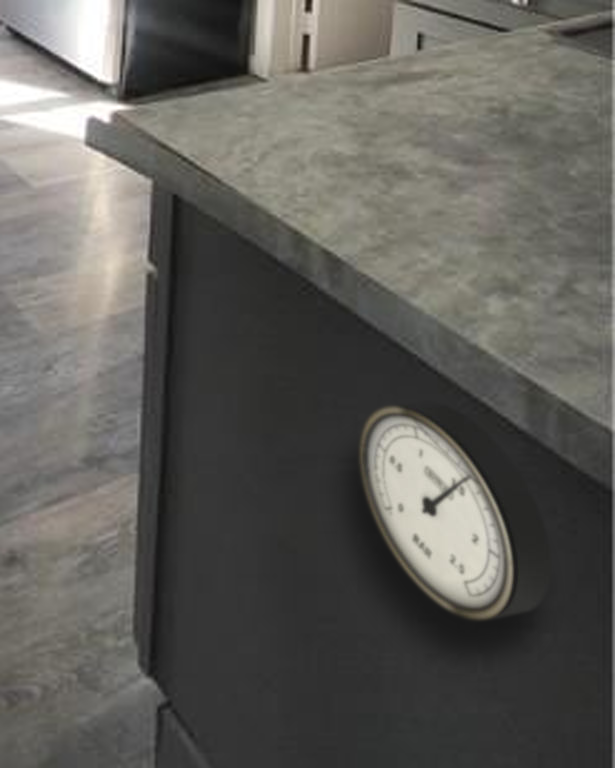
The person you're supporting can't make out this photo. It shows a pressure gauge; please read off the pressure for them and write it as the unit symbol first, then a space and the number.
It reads bar 1.5
